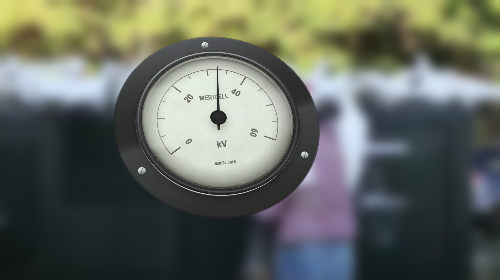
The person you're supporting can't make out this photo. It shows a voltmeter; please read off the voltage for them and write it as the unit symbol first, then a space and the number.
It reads kV 32.5
